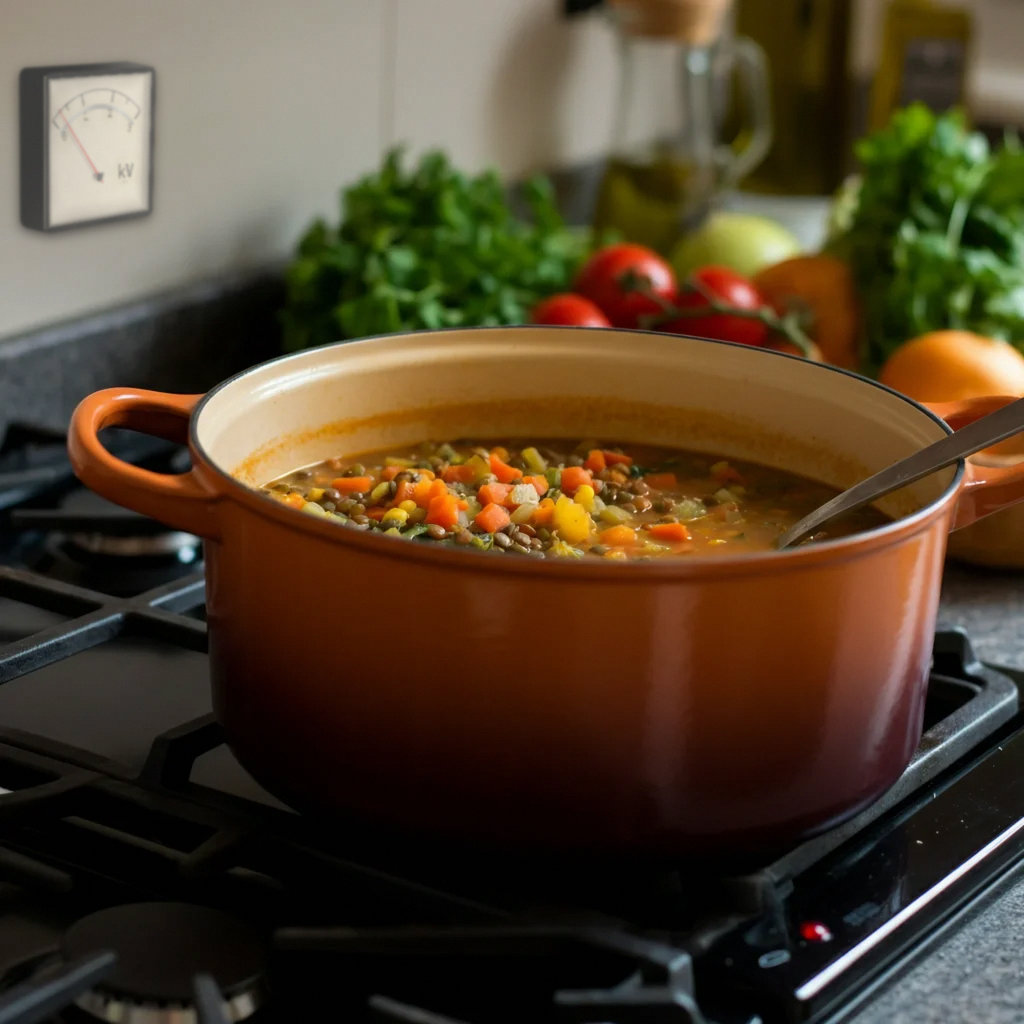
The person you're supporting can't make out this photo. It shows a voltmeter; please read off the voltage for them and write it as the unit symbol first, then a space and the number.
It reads kV 0.25
